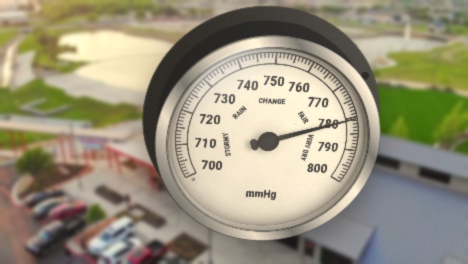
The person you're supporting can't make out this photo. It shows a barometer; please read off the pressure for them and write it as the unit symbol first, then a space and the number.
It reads mmHg 780
